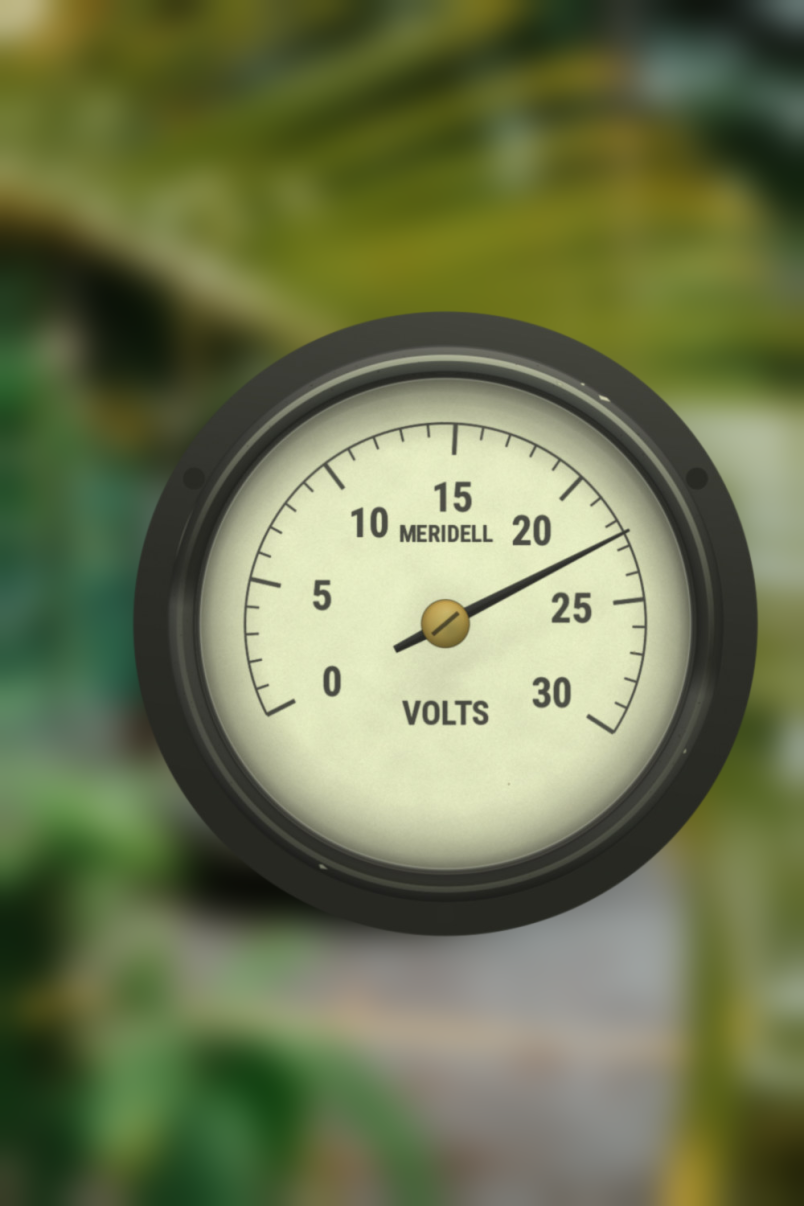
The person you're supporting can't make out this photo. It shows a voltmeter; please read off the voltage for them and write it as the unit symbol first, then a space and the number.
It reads V 22.5
